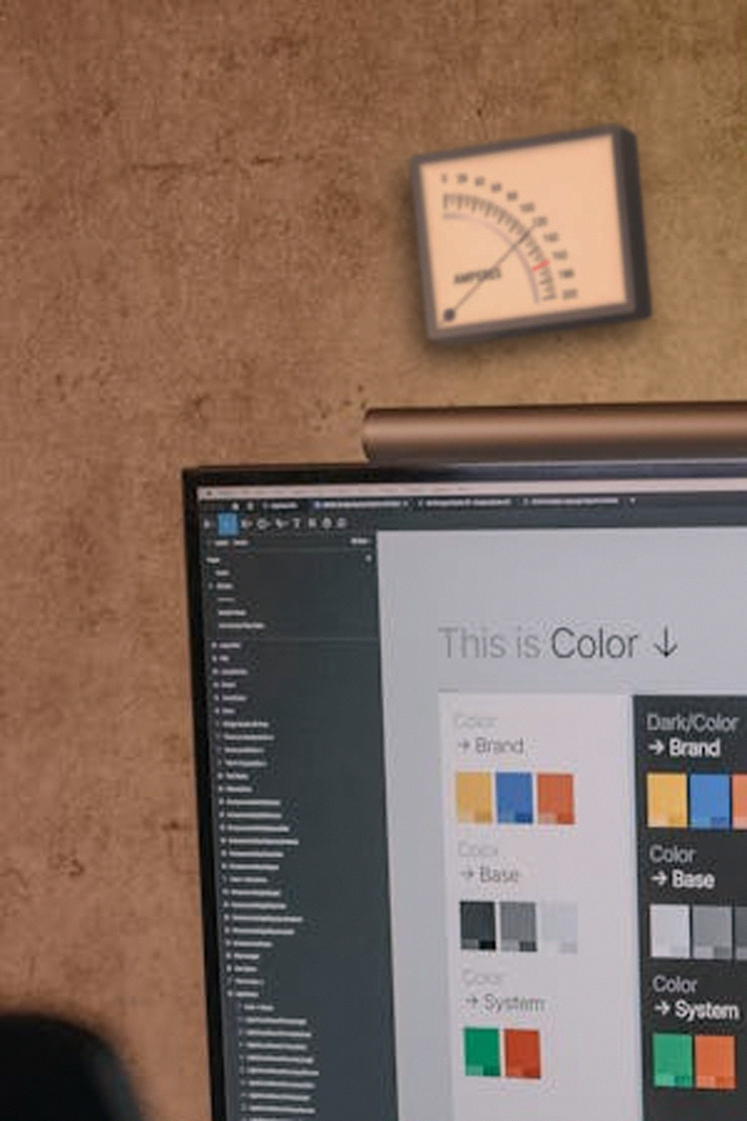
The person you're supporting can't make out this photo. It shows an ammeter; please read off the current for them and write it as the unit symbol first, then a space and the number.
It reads A 120
